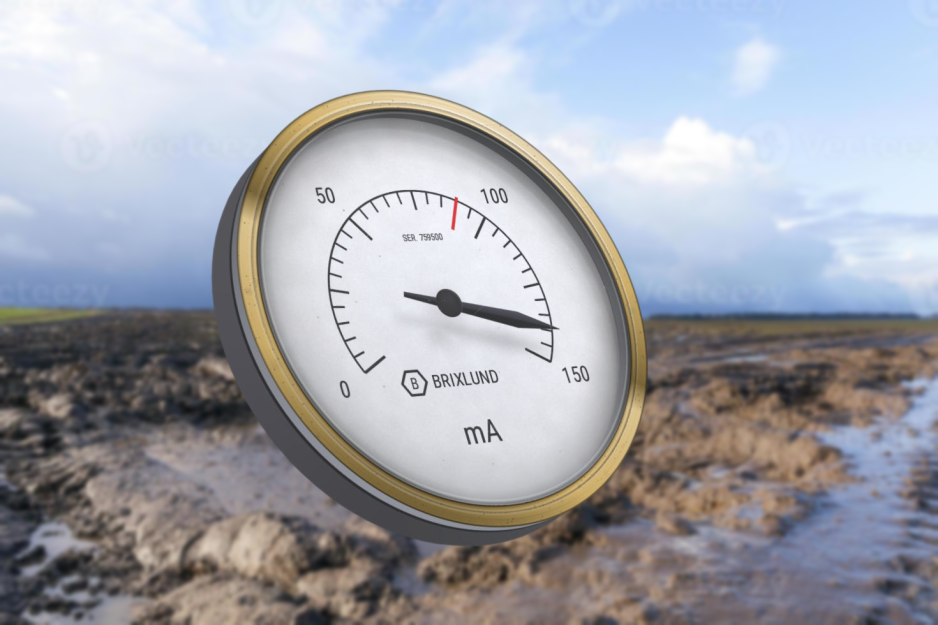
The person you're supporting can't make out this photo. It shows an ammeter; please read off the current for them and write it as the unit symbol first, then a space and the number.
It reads mA 140
